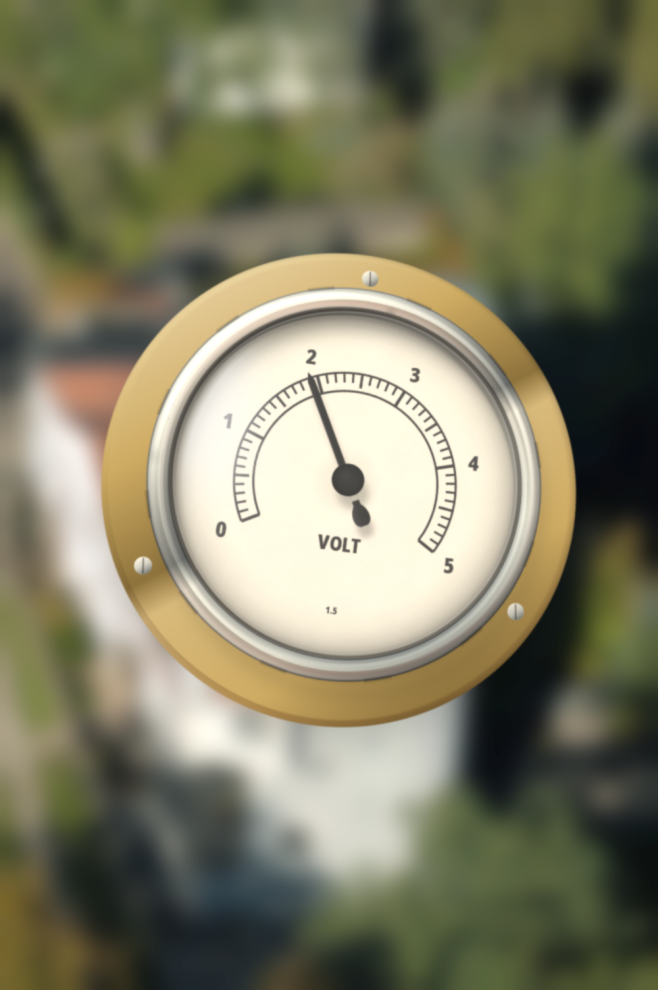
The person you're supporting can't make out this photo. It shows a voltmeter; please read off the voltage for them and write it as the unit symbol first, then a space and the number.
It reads V 1.9
